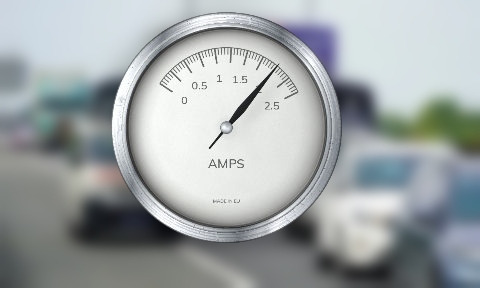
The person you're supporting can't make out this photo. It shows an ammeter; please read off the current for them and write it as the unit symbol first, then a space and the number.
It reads A 2
